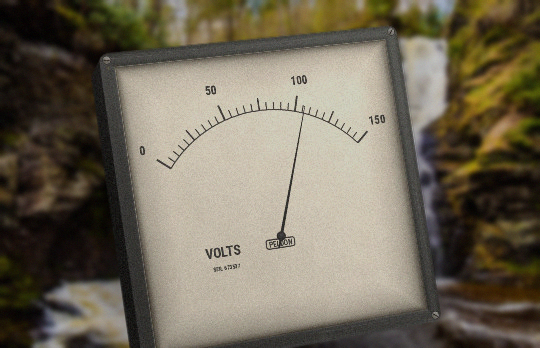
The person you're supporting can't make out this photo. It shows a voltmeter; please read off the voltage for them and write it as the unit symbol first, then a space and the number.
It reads V 105
